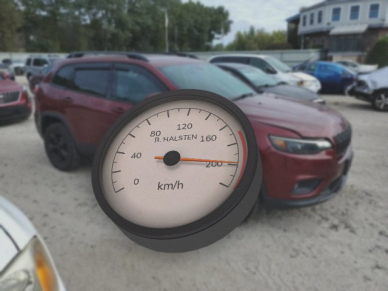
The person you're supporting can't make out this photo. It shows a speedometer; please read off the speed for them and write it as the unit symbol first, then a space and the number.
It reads km/h 200
